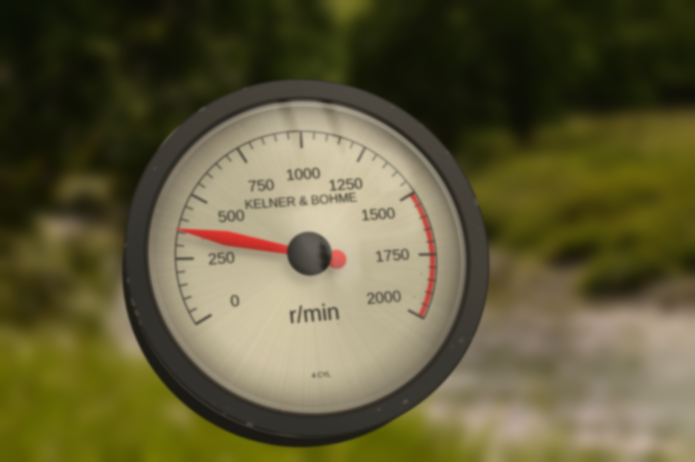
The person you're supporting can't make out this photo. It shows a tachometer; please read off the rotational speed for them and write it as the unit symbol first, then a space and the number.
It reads rpm 350
